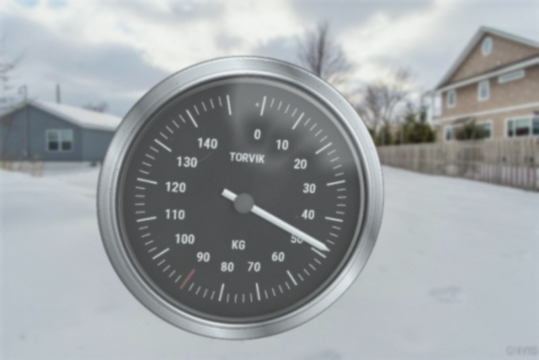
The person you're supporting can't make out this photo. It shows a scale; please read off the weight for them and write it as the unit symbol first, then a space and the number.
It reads kg 48
